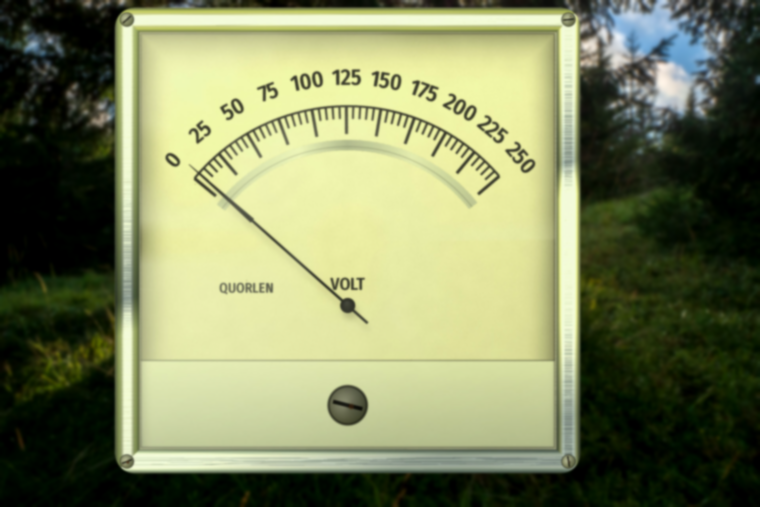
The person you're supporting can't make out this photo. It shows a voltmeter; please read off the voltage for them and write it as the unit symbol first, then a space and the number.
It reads V 5
